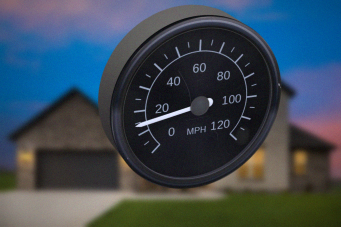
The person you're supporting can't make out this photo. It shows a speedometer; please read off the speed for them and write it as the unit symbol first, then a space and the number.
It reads mph 15
